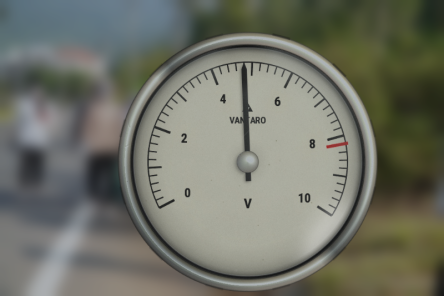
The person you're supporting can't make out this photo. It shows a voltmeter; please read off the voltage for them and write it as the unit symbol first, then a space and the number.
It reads V 4.8
